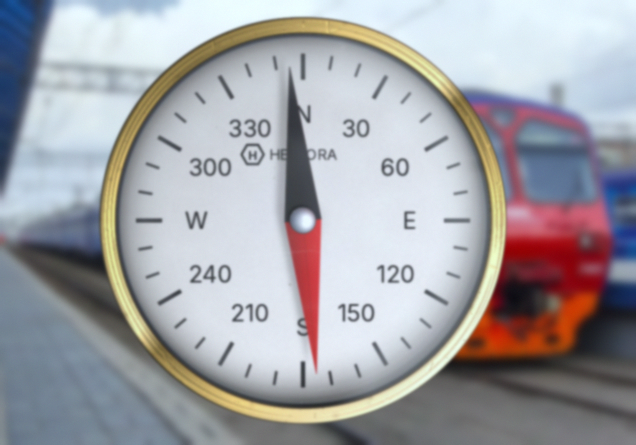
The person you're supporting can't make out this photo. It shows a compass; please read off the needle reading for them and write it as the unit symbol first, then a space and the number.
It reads ° 175
